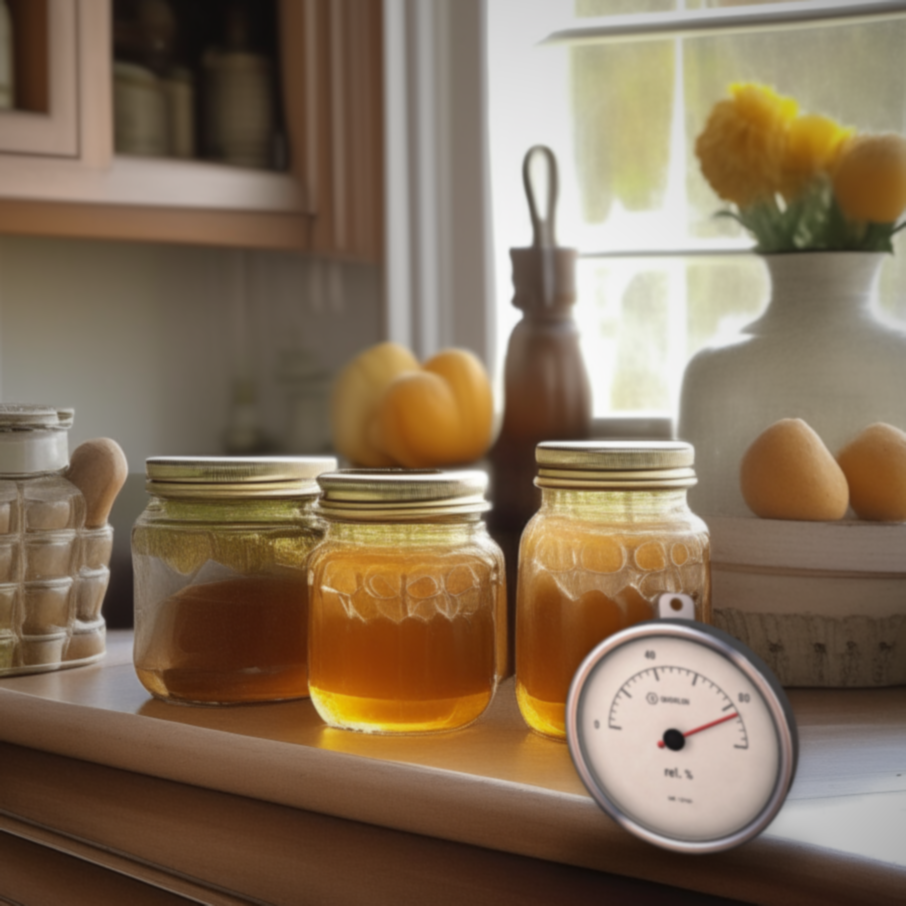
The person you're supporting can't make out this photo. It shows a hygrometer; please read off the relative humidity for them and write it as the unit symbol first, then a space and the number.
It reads % 84
